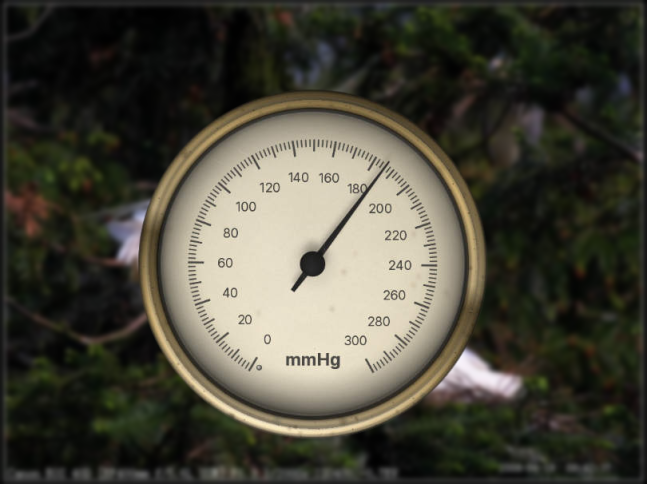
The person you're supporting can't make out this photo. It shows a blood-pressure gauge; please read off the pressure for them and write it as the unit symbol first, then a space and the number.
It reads mmHg 186
